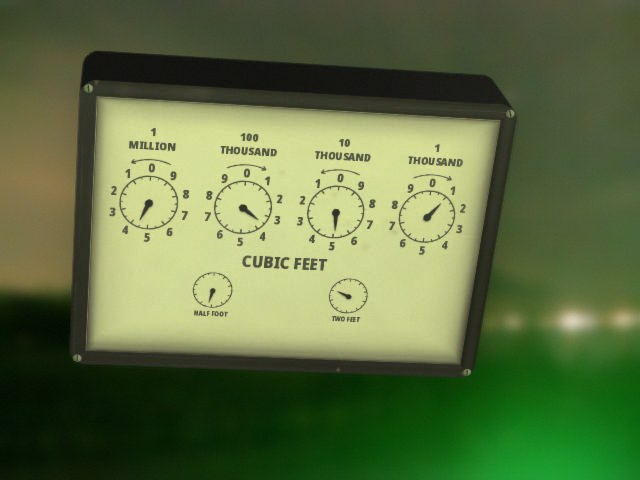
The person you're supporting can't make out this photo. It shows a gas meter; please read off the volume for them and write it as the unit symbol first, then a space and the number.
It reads ft³ 435100
